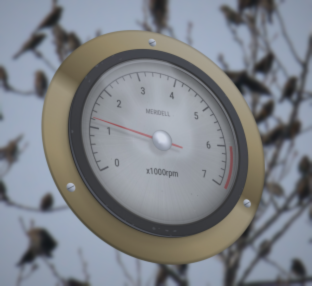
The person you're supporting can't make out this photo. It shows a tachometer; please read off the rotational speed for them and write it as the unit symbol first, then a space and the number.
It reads rpm 1200
